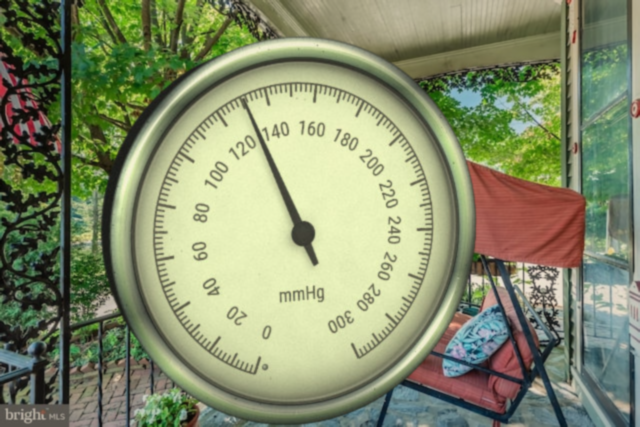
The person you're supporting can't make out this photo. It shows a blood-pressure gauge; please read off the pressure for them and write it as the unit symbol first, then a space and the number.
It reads mmHg 130
